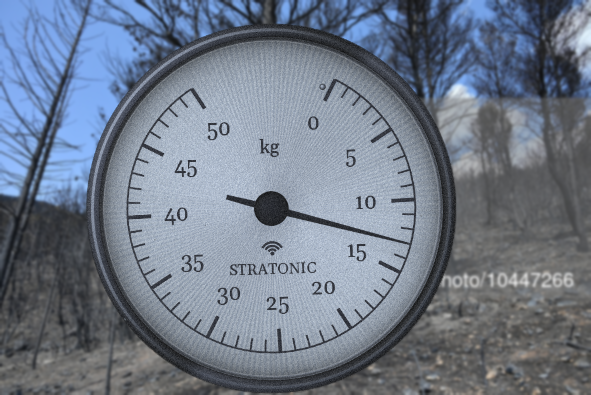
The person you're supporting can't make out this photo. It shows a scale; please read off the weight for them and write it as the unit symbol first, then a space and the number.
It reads kg 13
